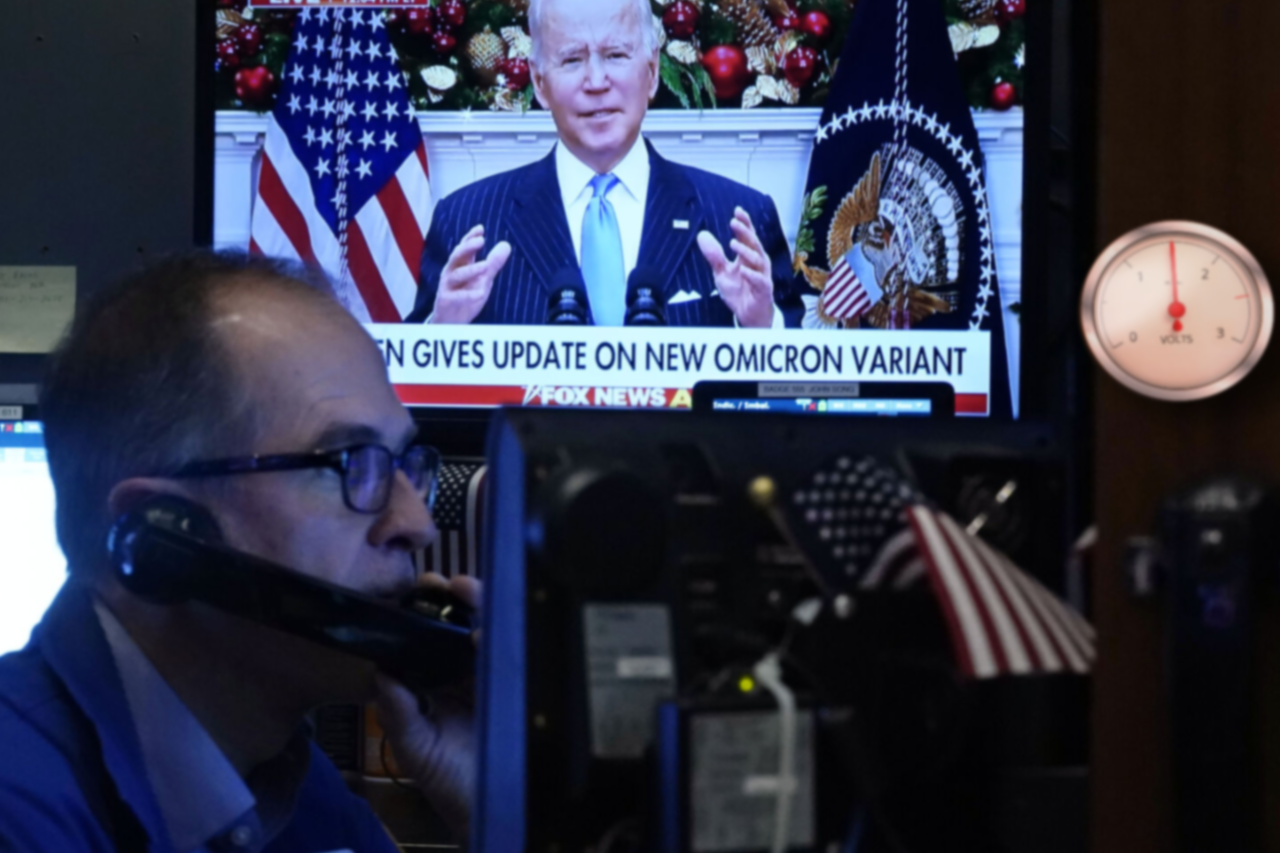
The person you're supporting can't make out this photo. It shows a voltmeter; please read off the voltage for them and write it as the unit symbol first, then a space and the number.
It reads V 1.5
